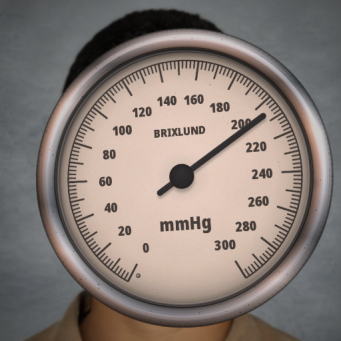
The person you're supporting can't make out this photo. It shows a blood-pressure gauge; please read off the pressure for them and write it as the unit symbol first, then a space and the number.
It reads mmHg 206
